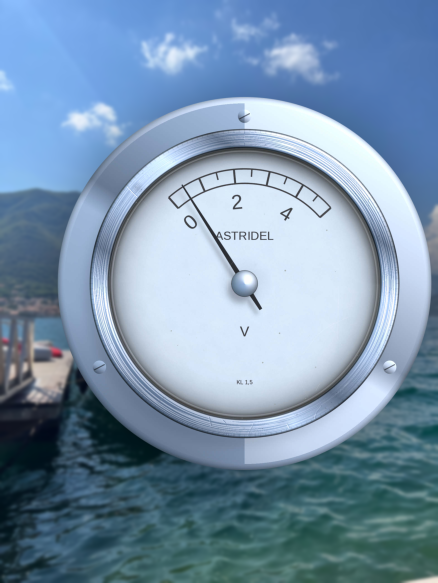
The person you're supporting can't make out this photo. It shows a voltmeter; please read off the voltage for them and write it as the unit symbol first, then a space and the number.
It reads V 0.5
